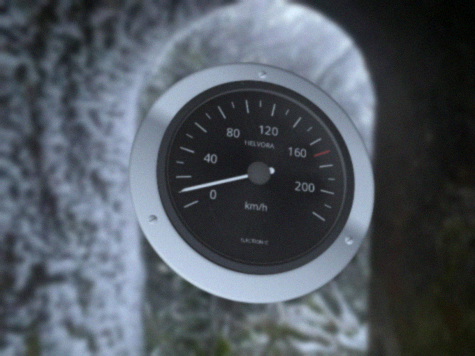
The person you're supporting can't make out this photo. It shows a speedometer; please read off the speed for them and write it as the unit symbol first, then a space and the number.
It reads km/h 10
